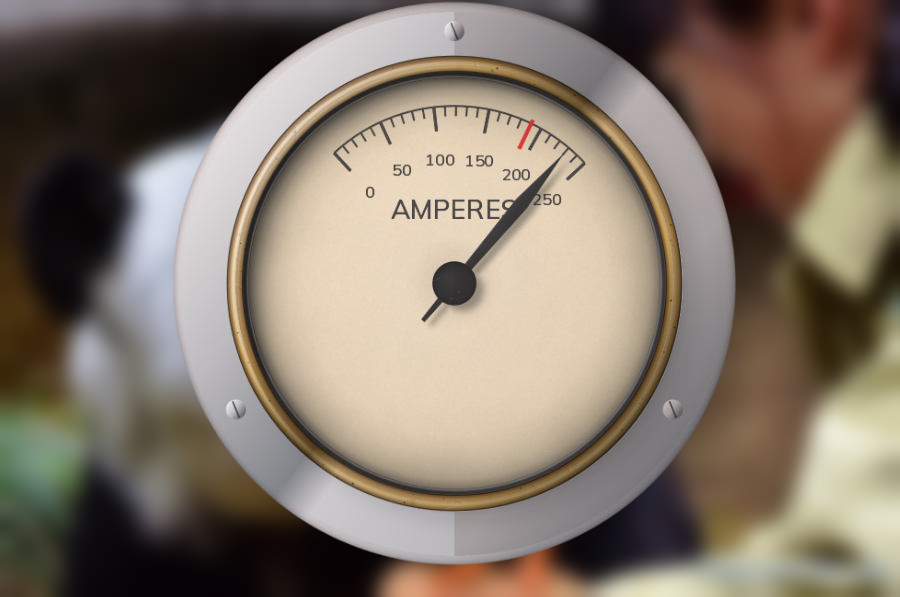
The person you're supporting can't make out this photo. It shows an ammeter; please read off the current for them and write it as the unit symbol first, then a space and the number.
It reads A 230
